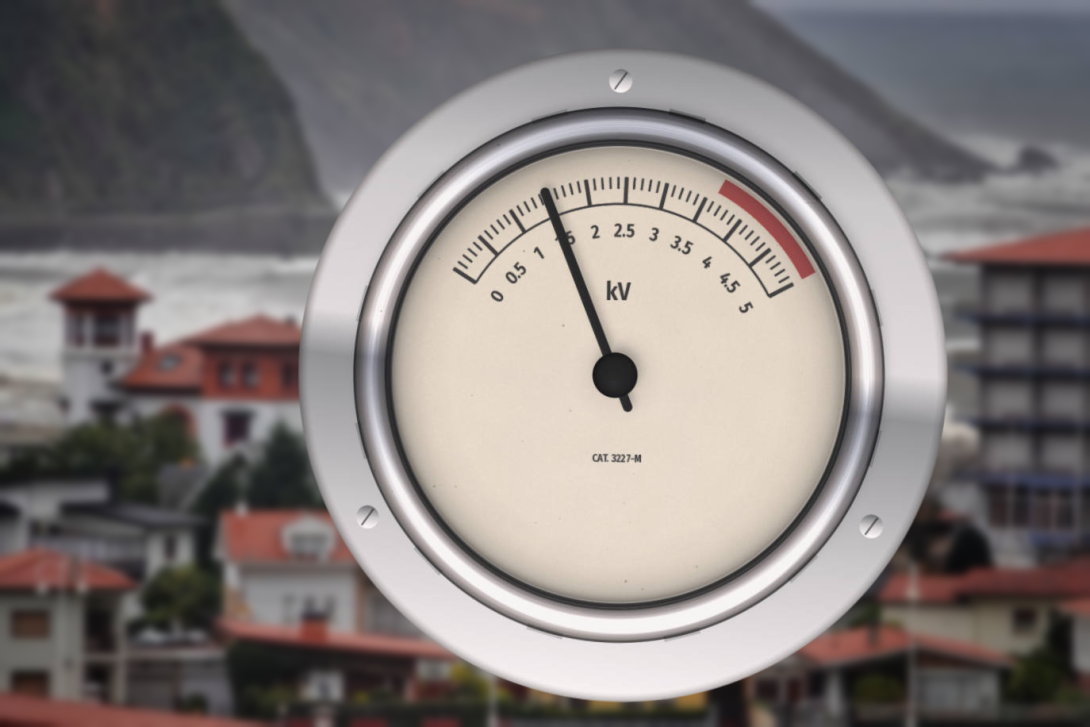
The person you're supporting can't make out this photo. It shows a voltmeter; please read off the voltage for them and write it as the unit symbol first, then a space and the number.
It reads kV 1.5
